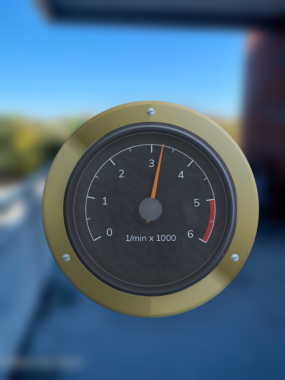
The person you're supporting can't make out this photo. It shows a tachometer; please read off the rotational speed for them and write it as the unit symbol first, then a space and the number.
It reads rpm 3250
